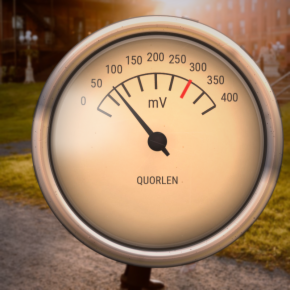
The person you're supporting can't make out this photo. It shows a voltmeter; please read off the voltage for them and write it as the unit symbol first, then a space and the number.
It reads mV 75
